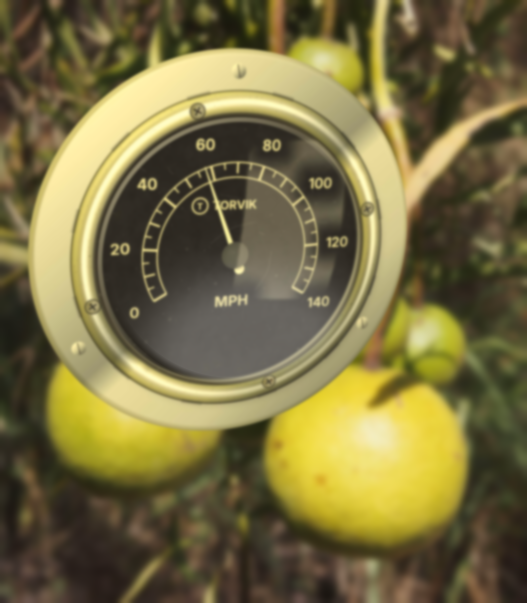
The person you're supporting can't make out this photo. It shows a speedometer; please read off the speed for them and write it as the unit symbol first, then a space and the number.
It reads mph 57.5
